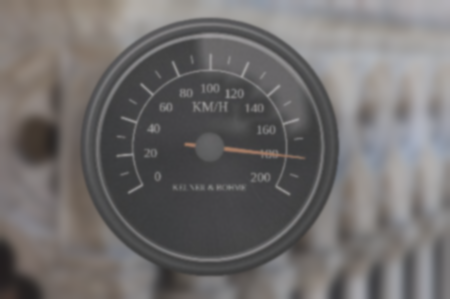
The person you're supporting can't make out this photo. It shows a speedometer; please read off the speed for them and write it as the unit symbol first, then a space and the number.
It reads km/h 180
